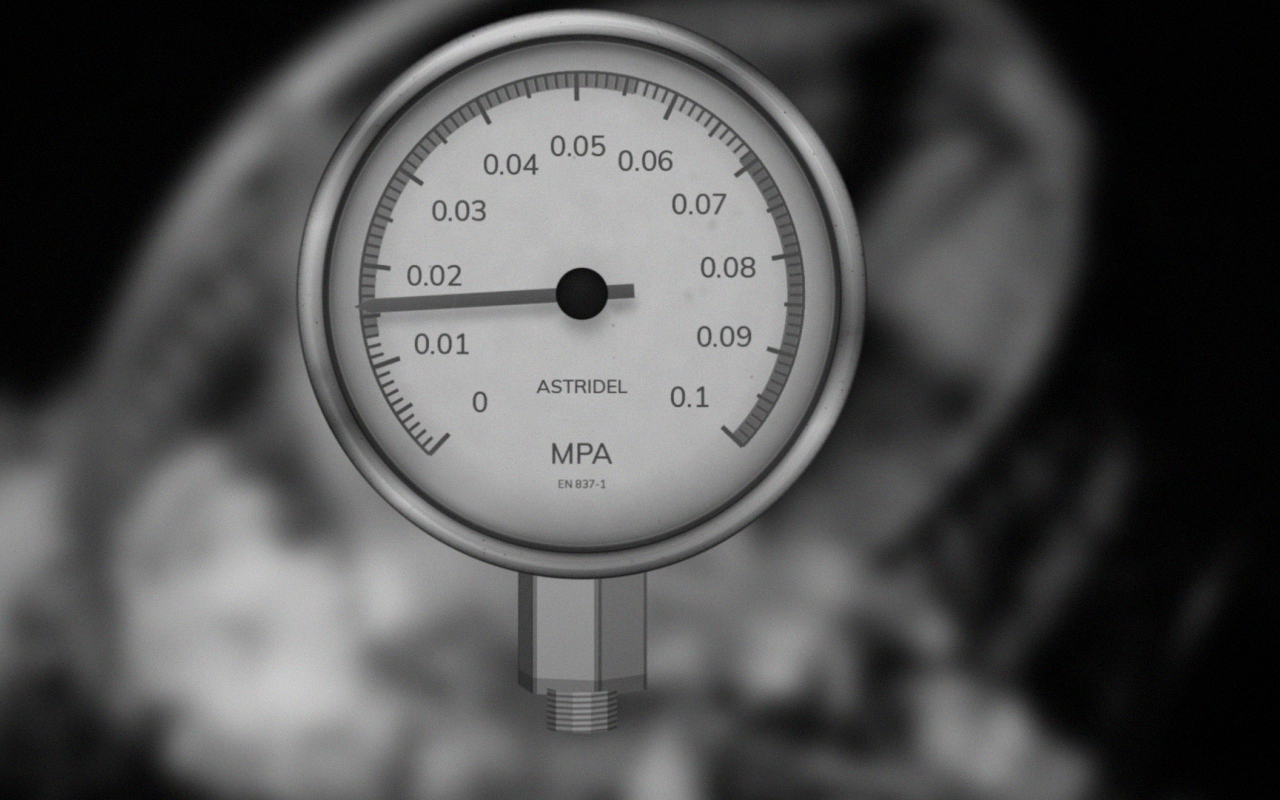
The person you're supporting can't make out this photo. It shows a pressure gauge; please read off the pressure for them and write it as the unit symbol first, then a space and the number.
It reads MPa 0.016
